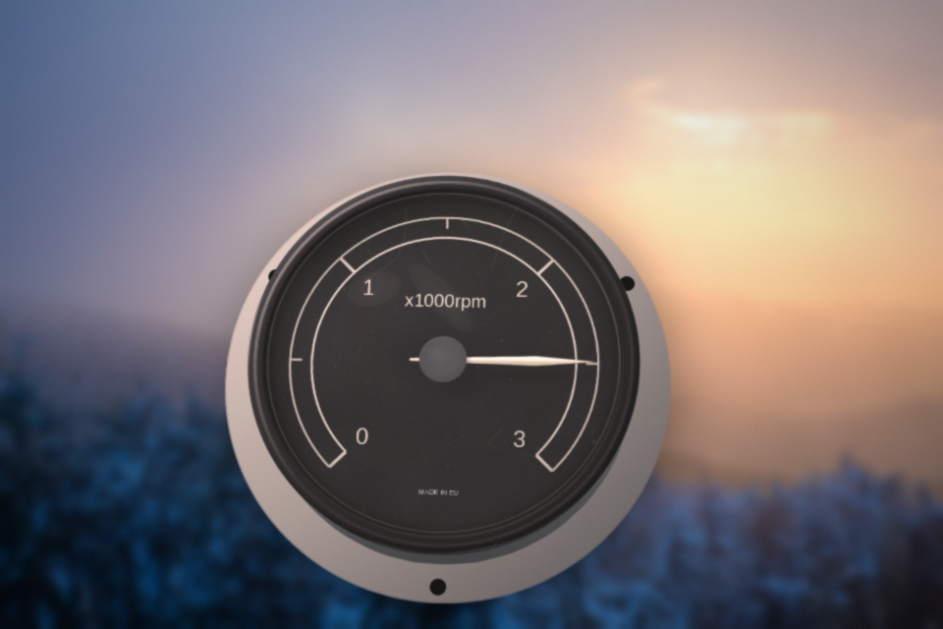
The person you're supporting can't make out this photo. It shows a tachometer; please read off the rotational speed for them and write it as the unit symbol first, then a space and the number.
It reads rpm 2500
